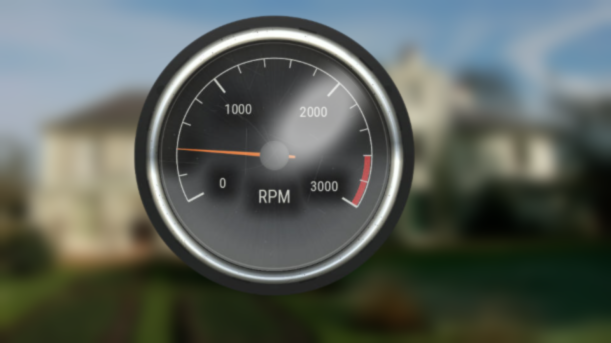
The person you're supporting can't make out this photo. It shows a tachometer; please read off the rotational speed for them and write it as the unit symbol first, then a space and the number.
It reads rpm 400
